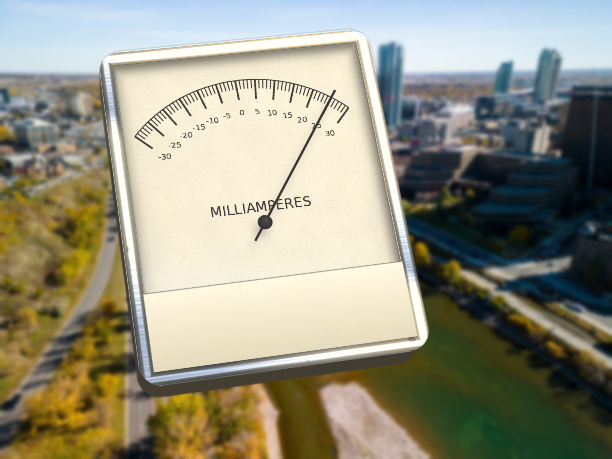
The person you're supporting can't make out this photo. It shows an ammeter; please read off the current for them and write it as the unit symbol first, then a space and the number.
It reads mA 25
